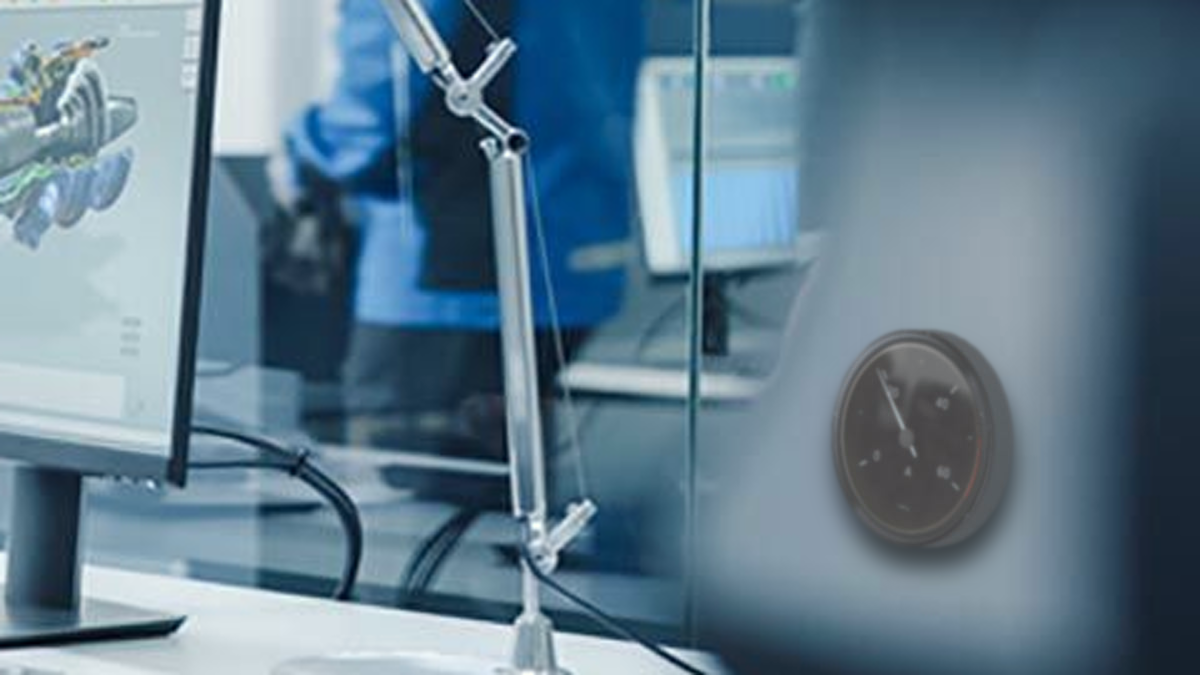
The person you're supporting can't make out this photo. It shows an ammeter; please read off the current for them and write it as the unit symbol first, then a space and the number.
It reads A 20
